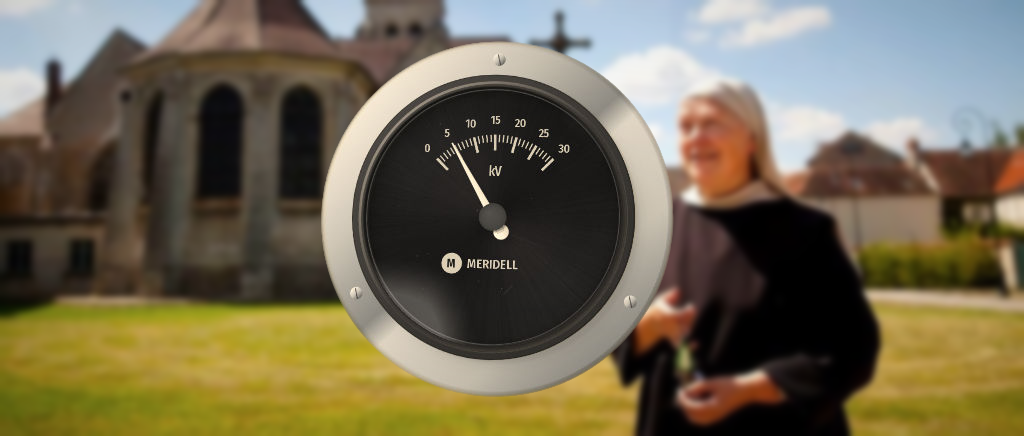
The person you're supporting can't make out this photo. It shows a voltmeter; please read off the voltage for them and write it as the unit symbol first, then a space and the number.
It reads kV 5
